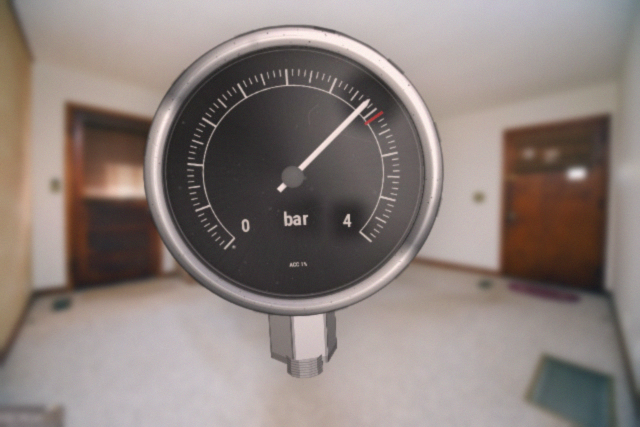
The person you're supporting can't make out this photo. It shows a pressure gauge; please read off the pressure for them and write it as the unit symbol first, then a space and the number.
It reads bar 2.7
